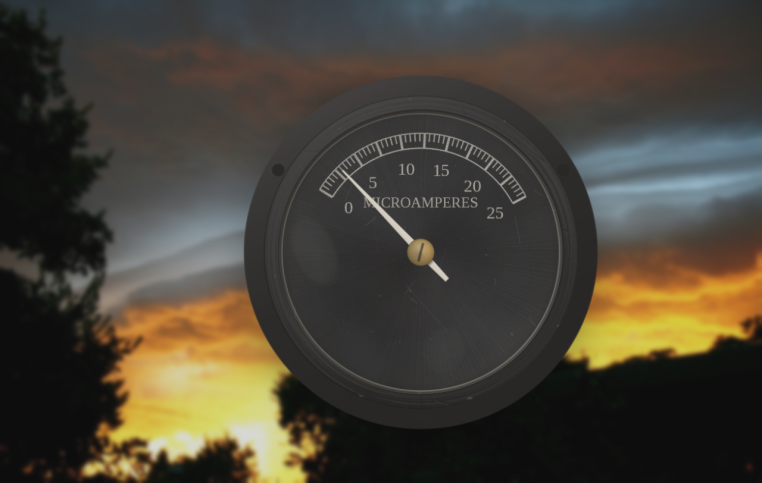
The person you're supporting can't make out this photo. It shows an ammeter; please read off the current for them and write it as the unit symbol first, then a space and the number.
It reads µA 3
